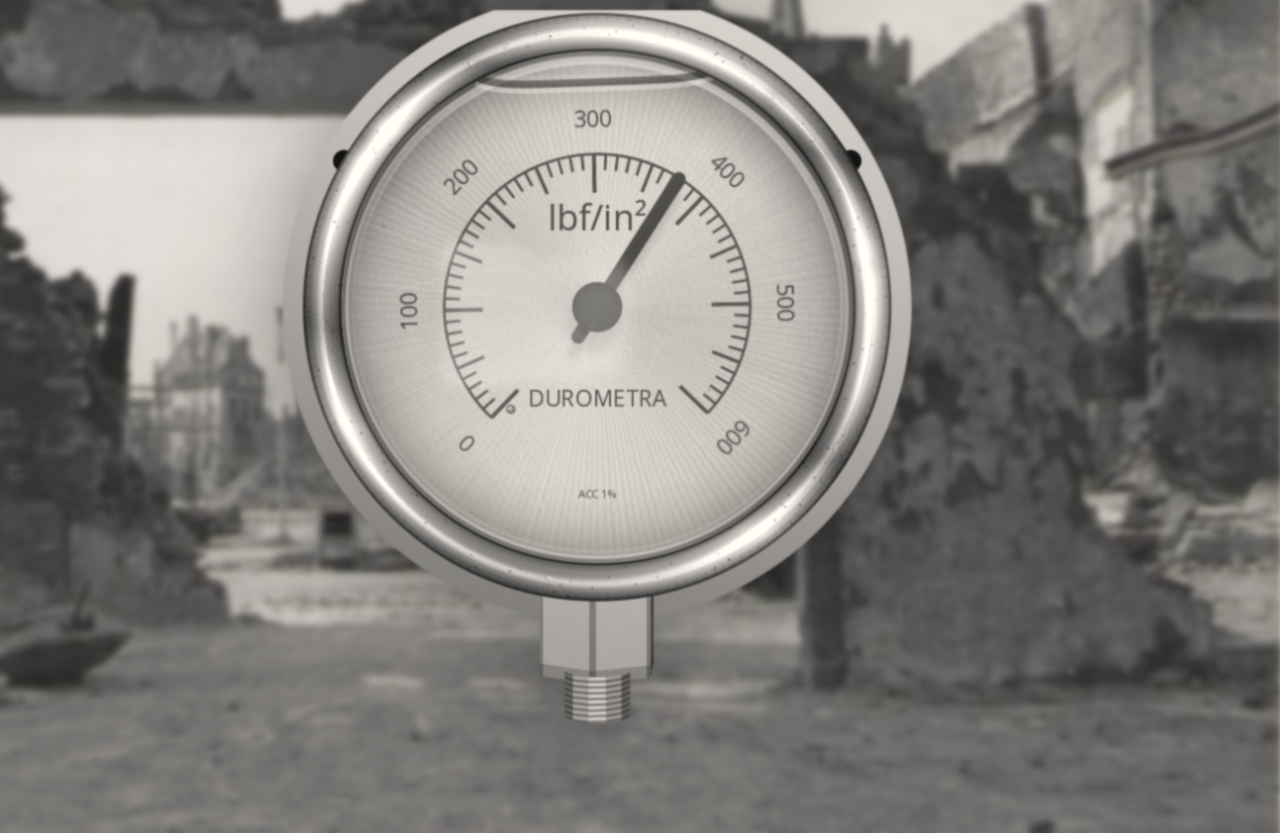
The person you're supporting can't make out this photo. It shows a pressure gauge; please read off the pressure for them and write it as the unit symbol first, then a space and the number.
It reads psi 375
